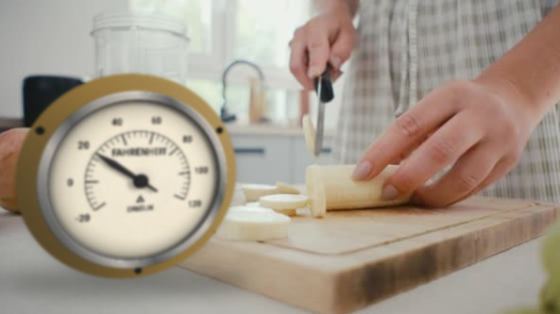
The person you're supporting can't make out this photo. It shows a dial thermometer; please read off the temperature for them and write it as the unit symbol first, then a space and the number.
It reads °F 20
